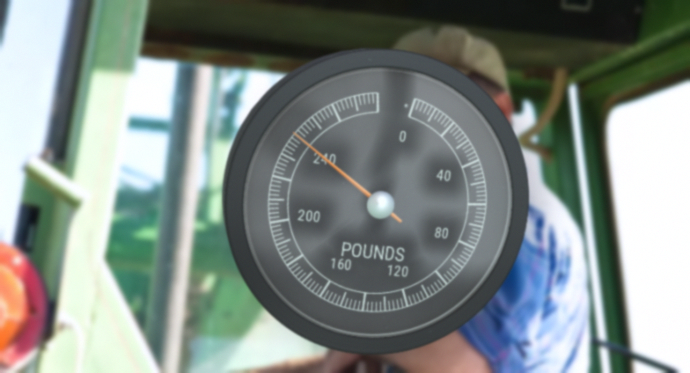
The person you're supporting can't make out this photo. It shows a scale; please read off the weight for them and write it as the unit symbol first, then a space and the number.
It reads lb 240
